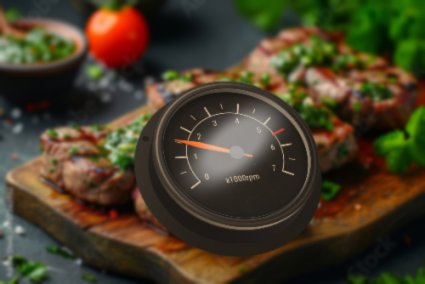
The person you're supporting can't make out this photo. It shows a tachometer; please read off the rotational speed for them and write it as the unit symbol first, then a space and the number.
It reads rpm 1500
